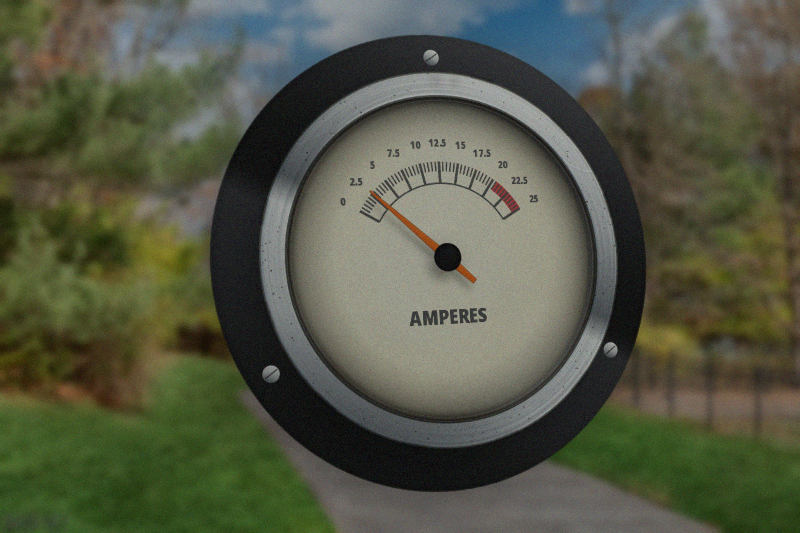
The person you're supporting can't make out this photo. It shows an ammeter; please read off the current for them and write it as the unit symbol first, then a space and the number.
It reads A 2.5
